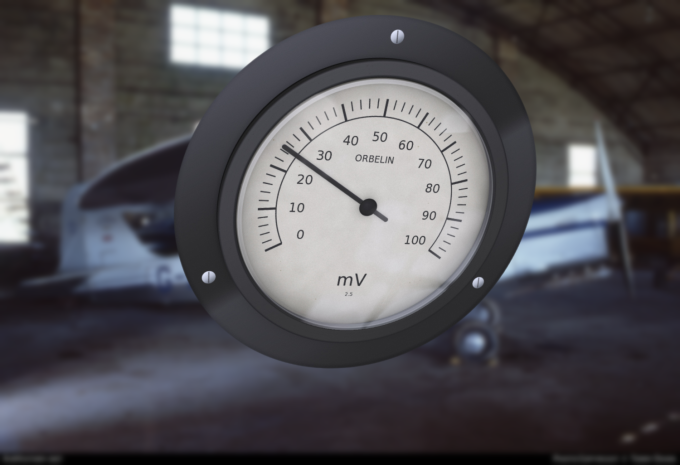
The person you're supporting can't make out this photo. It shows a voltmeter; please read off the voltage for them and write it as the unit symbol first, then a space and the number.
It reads mV 25
